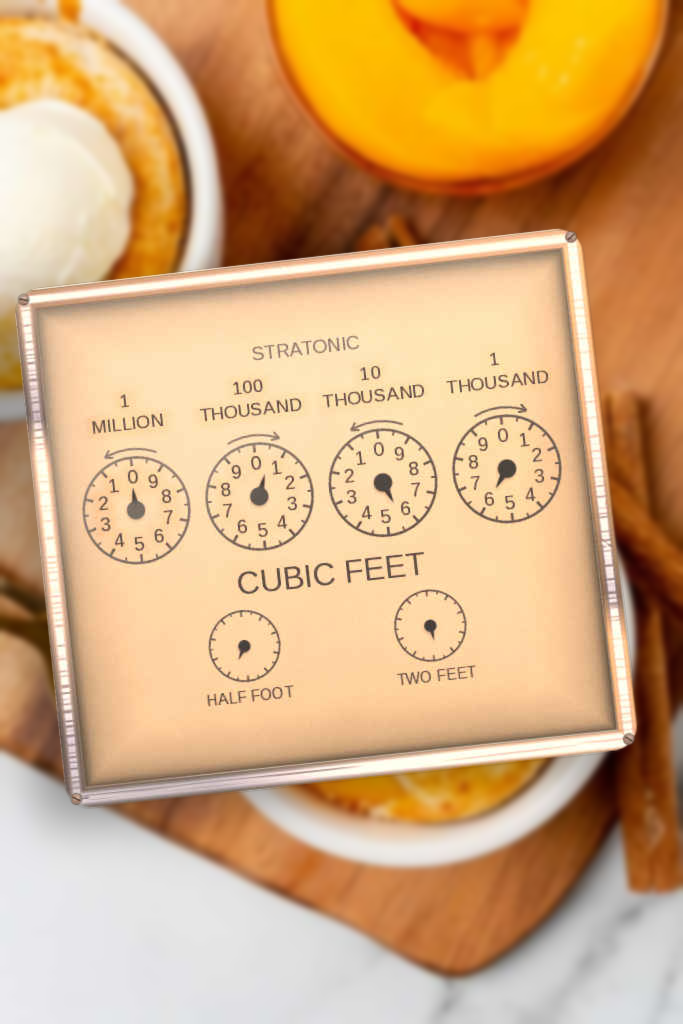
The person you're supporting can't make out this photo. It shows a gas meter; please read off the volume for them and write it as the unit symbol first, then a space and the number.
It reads ft³ 5600
